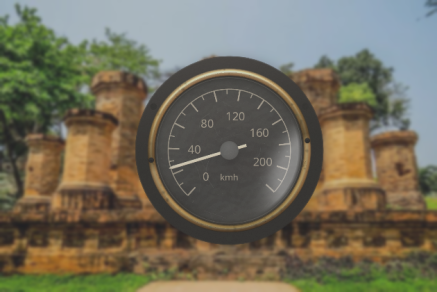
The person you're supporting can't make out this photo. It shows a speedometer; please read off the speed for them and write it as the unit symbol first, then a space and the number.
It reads km/h 25
